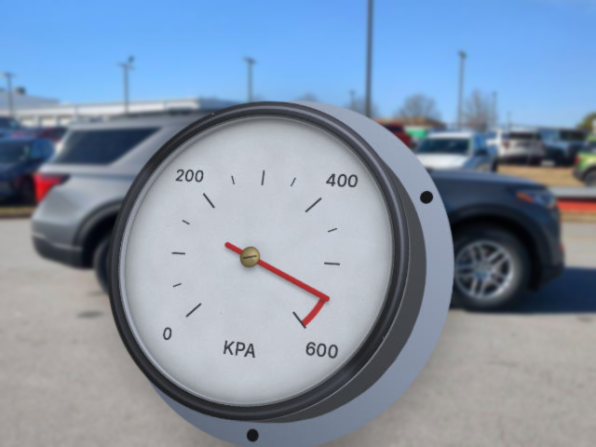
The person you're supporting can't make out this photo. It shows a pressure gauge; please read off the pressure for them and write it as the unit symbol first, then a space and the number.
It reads kPa 550
